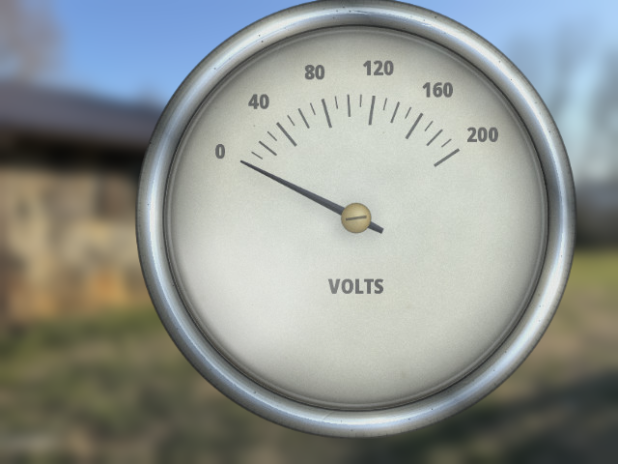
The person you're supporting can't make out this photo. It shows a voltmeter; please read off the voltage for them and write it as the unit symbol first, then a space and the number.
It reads V 0
